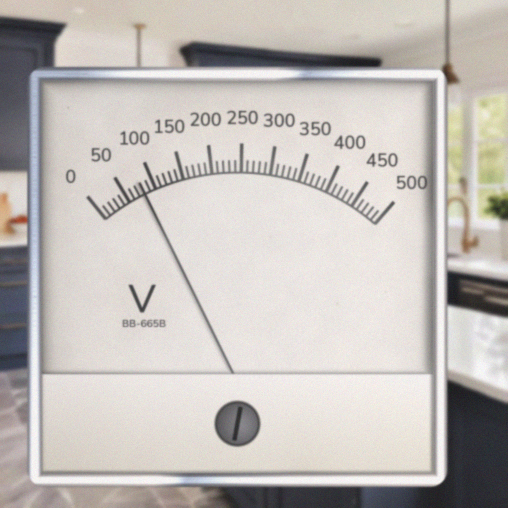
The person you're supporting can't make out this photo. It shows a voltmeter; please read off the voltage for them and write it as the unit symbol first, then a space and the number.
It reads V 80
